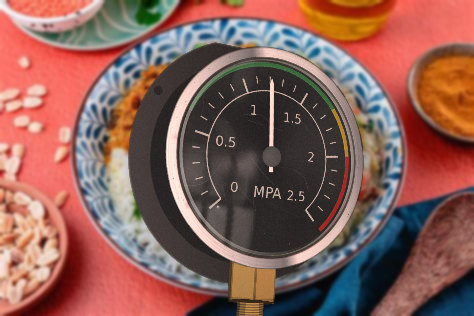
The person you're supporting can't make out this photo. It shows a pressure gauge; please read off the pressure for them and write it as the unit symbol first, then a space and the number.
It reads MPa 1.2
